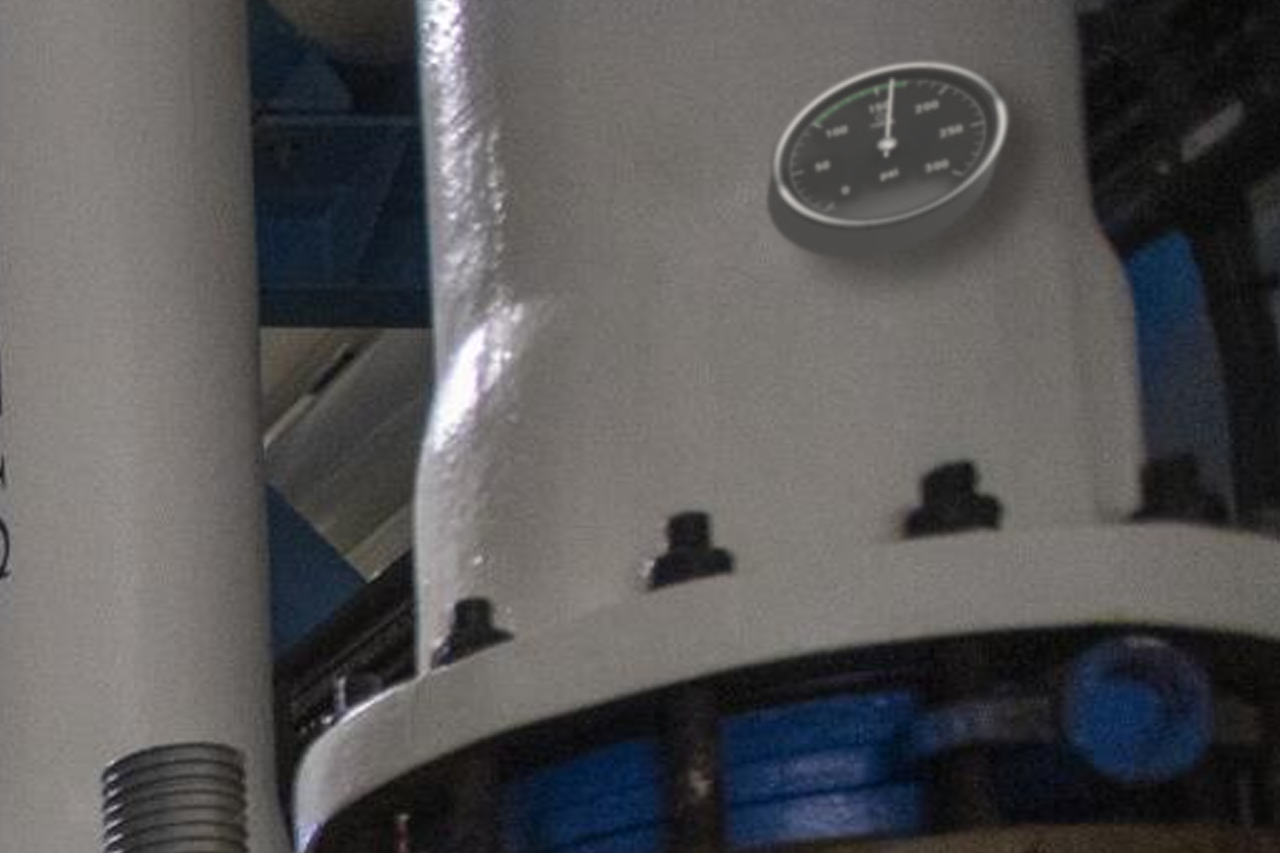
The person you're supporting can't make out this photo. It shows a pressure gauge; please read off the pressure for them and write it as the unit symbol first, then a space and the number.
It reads psi 160
